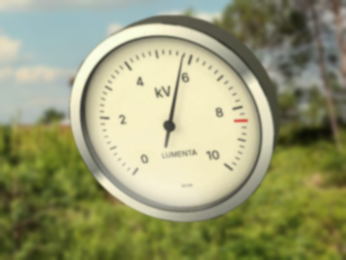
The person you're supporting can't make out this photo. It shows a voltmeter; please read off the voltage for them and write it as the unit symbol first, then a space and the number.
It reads kV 5.8
